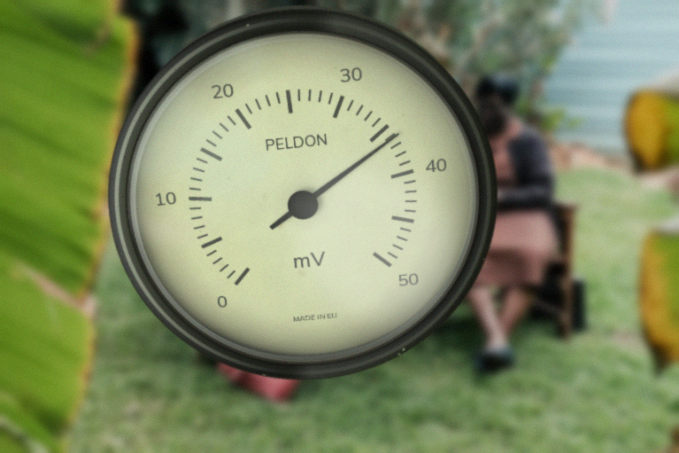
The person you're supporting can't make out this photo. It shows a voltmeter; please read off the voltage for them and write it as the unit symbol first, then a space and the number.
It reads mV 36
